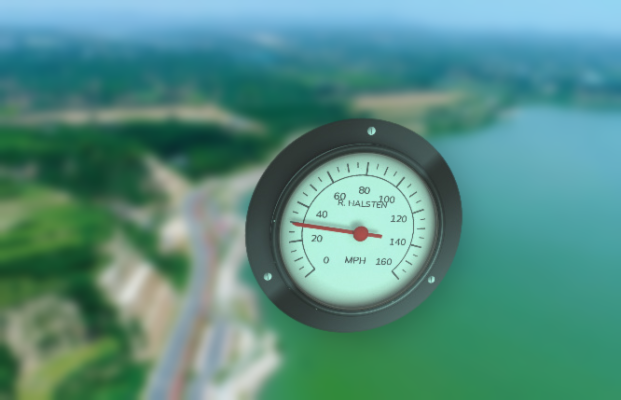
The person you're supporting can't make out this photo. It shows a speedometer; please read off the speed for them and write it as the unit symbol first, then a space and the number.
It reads mph 30
